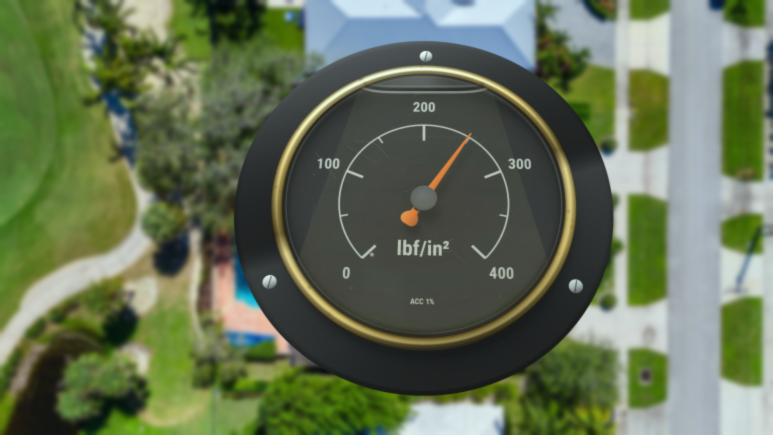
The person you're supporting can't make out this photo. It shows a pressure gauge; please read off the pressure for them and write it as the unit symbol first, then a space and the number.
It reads psi 250
